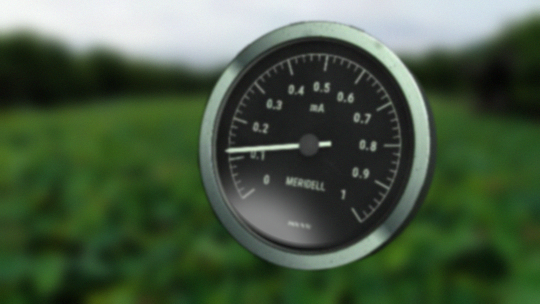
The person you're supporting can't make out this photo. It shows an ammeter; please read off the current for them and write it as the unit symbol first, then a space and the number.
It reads mA 0.12
